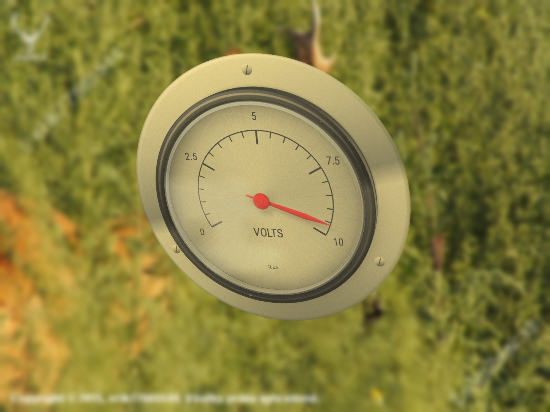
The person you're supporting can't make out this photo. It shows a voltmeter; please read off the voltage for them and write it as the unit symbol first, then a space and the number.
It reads V 9.5
